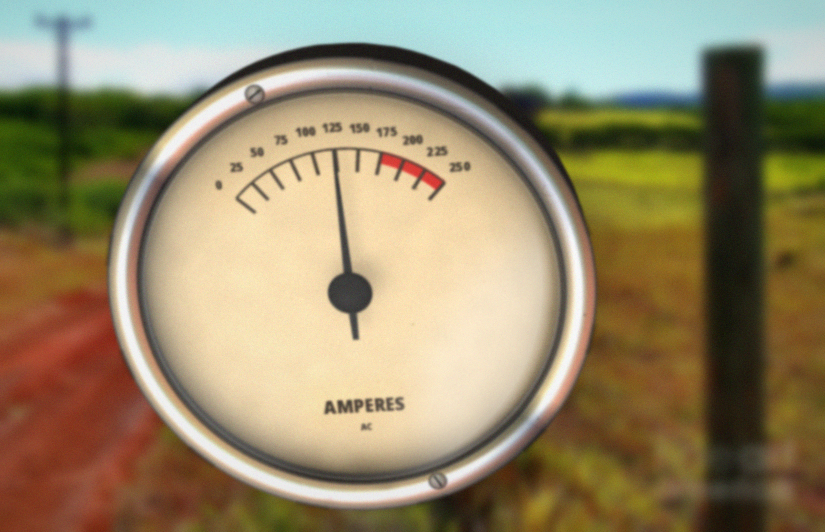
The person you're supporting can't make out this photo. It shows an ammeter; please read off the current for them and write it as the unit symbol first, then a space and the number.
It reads A 125
